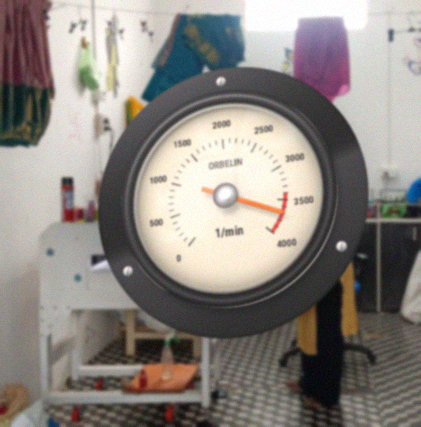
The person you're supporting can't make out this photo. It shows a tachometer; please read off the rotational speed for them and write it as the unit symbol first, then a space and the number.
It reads rpm 3700
